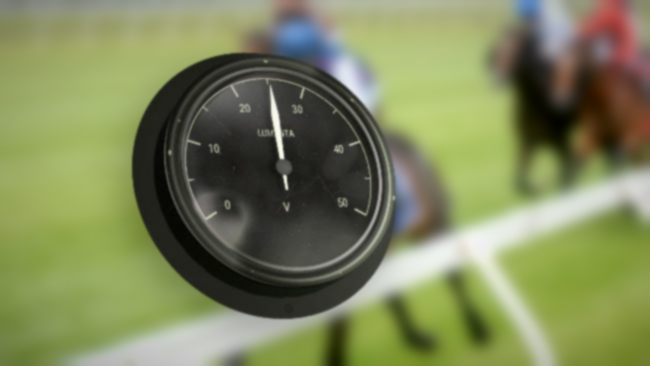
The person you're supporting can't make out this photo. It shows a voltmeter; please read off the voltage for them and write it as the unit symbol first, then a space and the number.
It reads V 25
